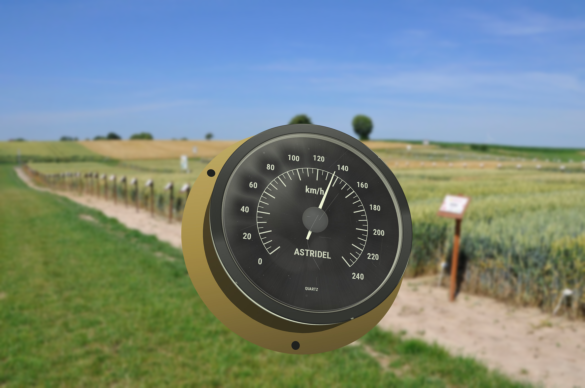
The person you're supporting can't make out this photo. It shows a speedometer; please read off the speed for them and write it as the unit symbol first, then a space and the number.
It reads km/h 135
